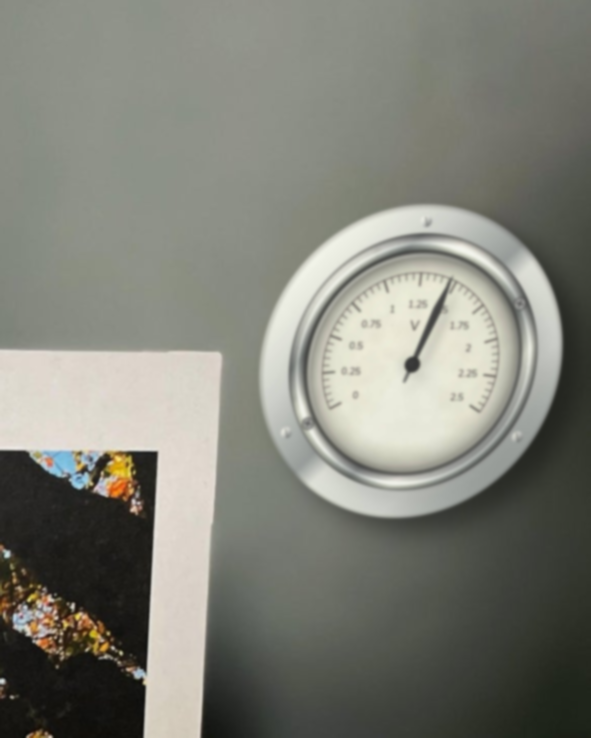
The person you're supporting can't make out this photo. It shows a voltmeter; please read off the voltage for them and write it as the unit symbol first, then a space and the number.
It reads V 1.45
